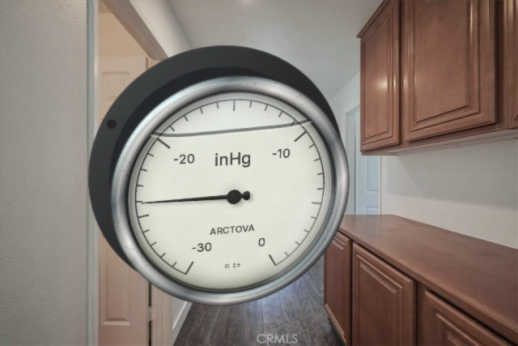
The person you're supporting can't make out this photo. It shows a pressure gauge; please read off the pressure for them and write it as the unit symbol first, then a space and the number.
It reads inHg -24
